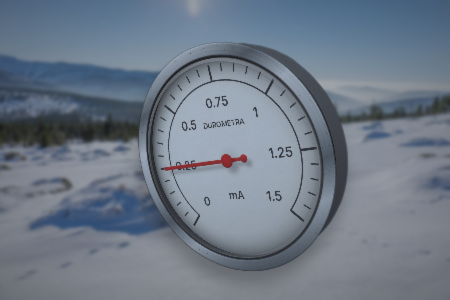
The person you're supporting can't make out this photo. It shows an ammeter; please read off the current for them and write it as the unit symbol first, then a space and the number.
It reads mA 0.25
